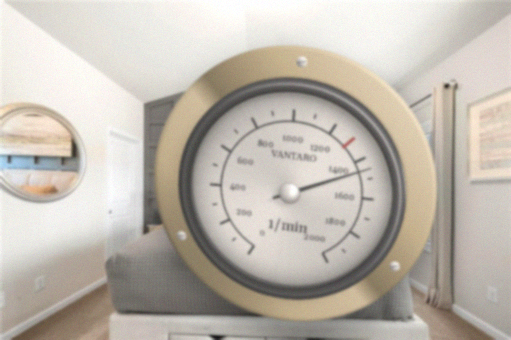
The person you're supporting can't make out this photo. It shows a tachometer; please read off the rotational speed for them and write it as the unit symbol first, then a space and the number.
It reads rpm 1450
